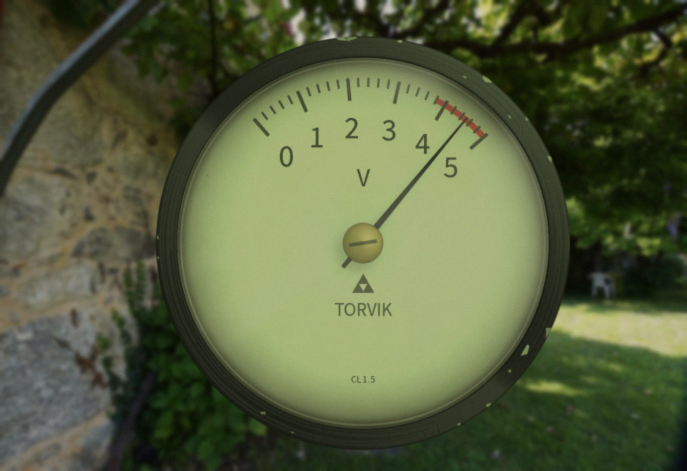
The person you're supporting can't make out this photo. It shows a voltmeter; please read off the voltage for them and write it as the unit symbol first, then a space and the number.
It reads V 4.5
